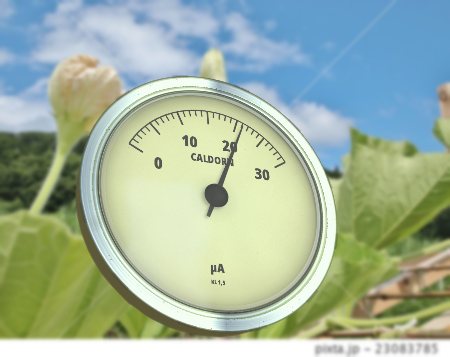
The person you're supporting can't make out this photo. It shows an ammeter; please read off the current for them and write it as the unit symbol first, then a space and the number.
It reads µA 21
